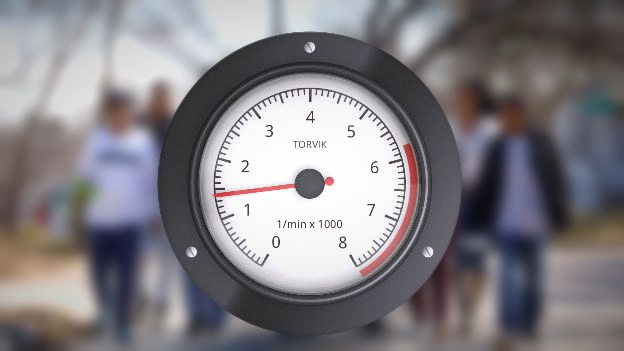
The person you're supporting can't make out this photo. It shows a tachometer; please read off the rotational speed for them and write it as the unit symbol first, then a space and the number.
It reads rpm 1400
